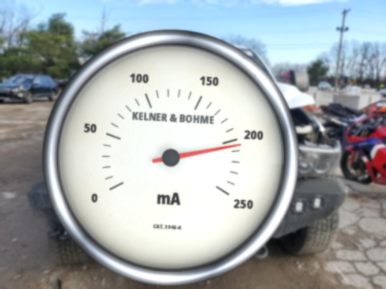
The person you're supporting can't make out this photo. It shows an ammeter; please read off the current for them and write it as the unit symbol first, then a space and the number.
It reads mA 205
